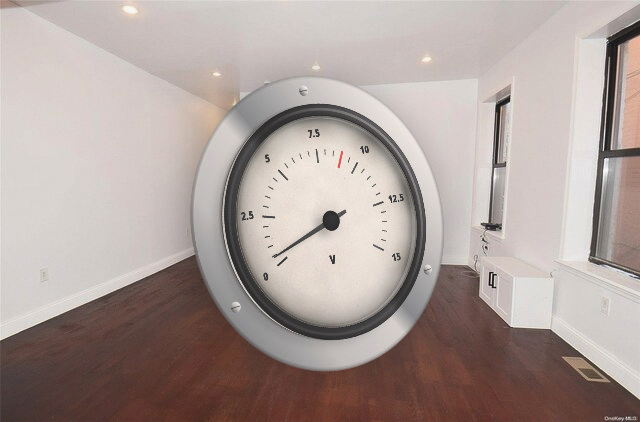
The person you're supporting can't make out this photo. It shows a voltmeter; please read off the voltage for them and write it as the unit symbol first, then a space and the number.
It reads V 0.5
